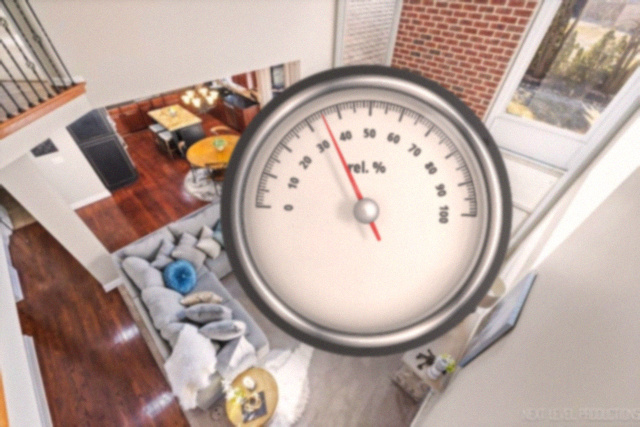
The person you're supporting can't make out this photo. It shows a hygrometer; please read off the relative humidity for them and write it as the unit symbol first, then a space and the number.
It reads % 35
